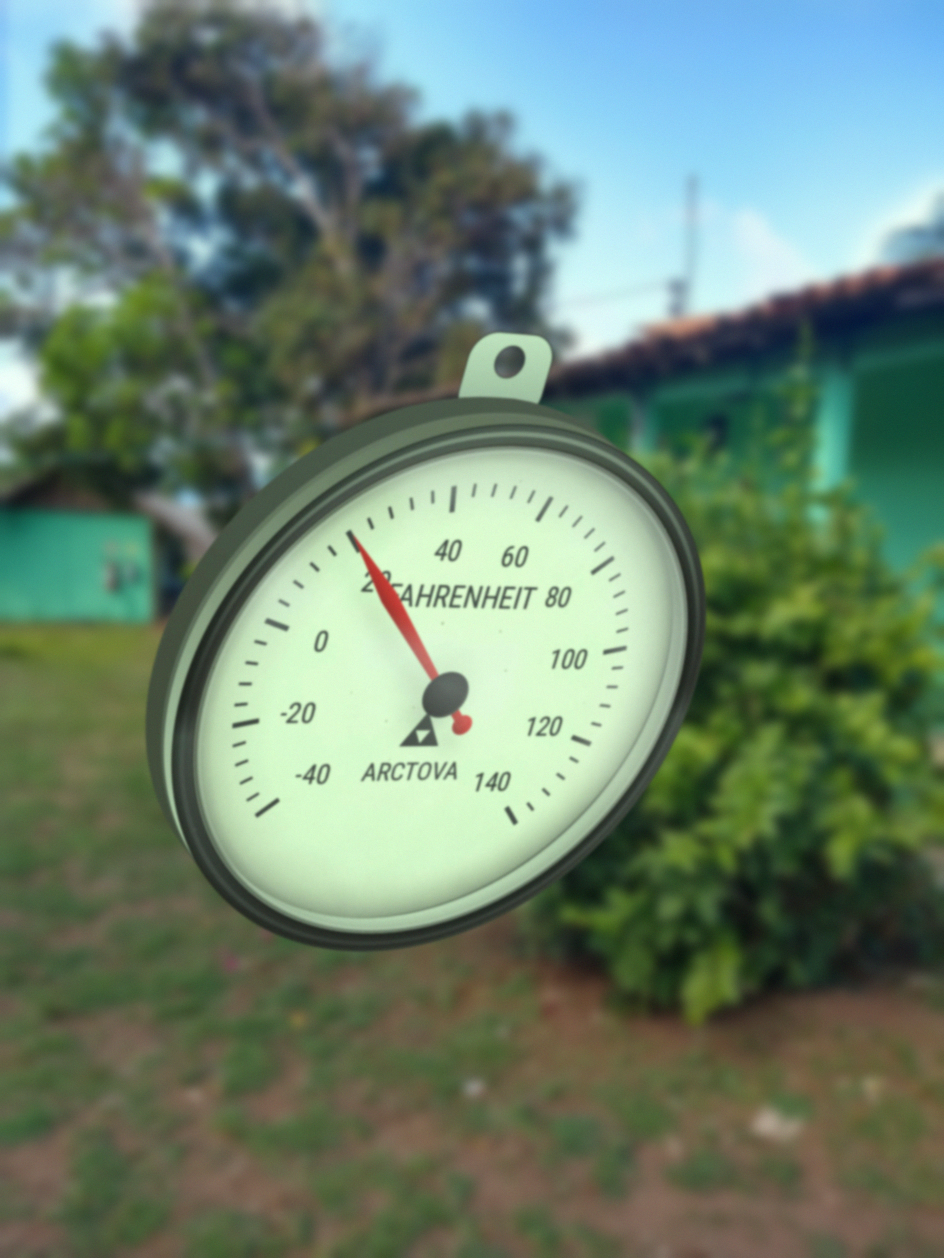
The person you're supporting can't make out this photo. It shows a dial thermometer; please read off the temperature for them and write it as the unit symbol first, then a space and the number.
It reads °F 20
